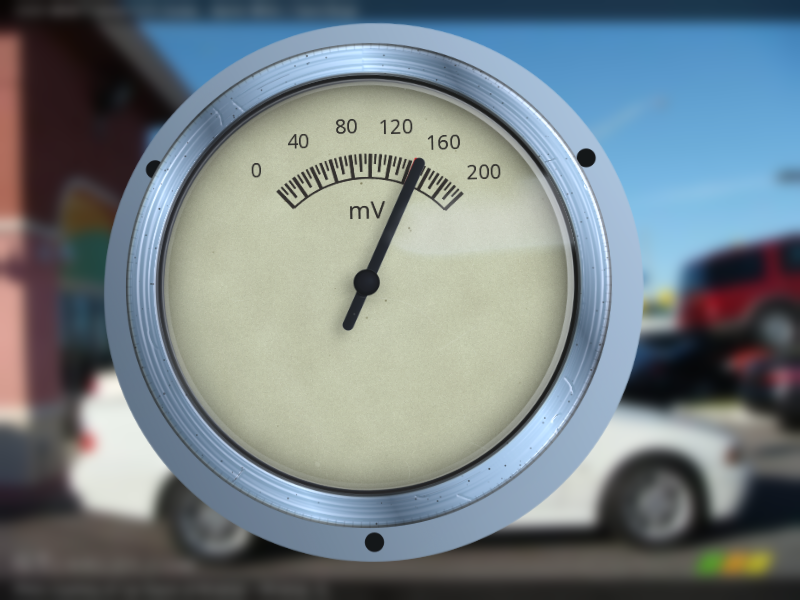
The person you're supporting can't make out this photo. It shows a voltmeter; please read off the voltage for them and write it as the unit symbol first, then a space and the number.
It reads mV 150
